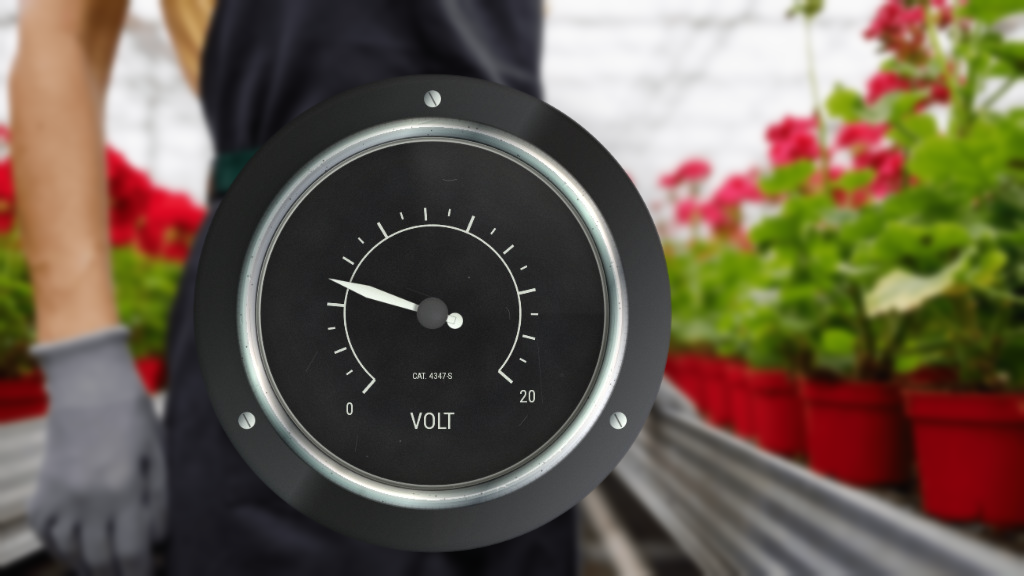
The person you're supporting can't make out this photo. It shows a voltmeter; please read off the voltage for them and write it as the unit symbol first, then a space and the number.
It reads V 5
